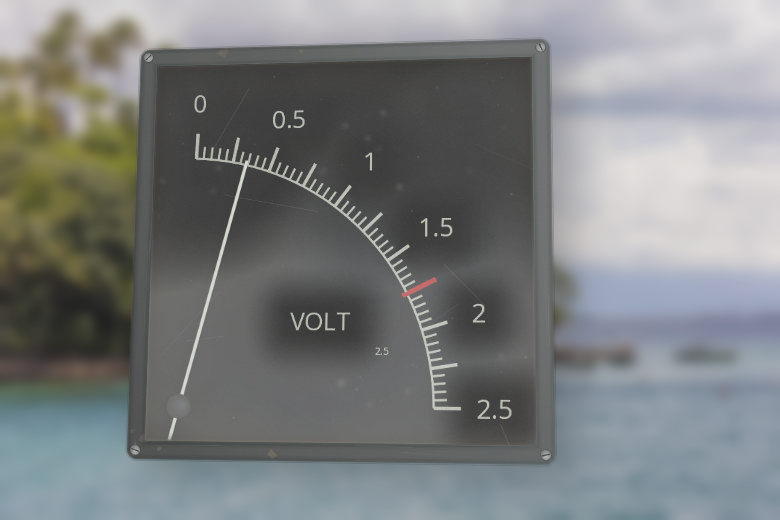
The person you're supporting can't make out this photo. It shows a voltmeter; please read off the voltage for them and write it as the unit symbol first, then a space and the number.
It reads V 0.35
